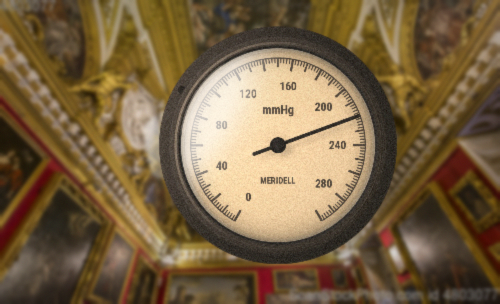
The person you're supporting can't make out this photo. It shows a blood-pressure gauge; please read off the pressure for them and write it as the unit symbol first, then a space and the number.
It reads mmHg 220
